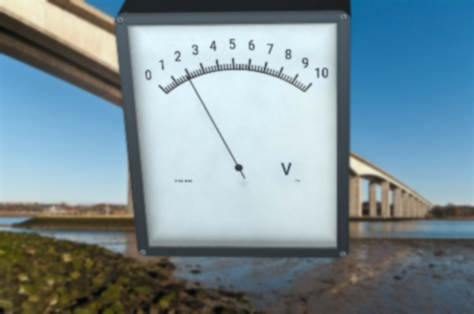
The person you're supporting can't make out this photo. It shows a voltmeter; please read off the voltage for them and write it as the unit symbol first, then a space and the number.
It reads V 2
